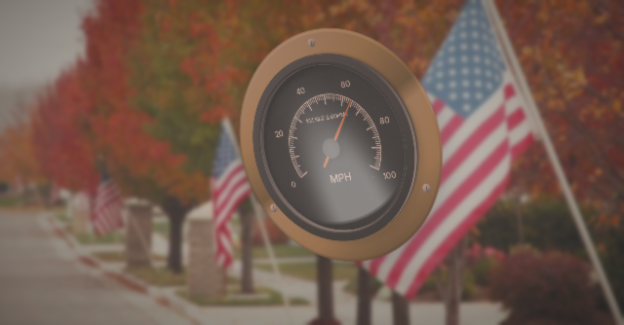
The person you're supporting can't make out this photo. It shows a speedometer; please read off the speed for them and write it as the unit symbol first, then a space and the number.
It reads mph 65
